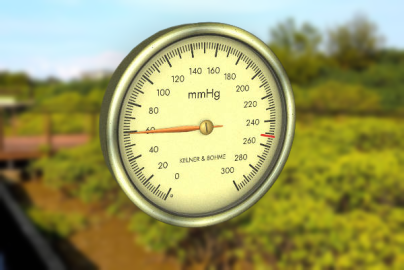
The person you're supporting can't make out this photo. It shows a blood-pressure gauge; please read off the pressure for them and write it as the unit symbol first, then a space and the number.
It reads mmHg 60
